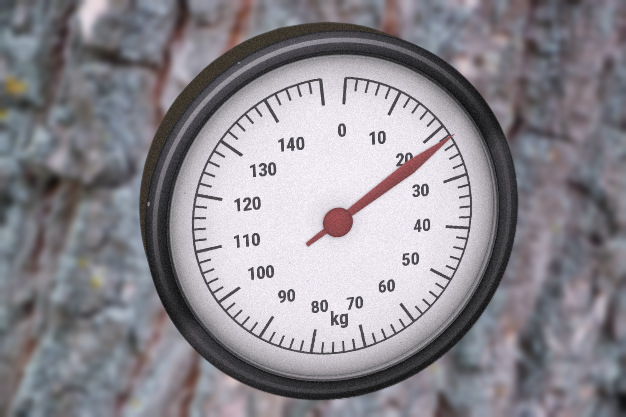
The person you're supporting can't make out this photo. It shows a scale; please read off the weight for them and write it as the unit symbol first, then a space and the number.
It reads kg 22
